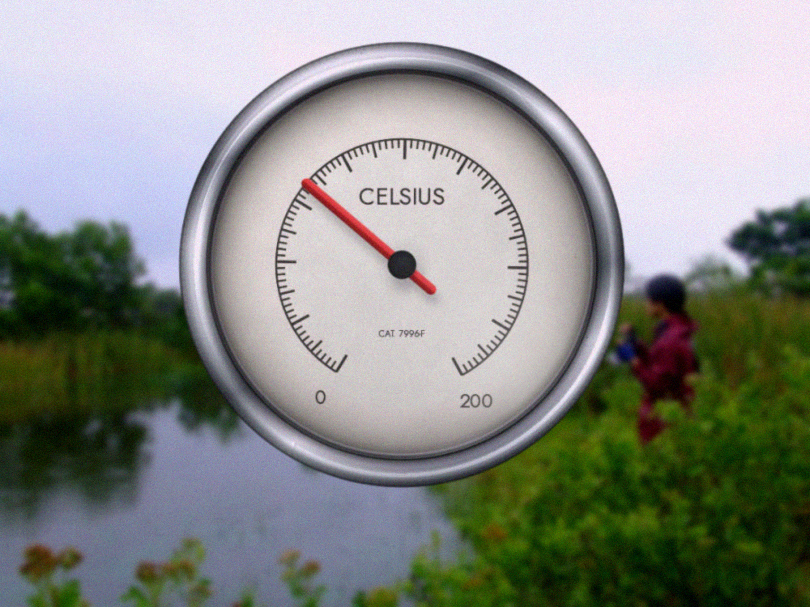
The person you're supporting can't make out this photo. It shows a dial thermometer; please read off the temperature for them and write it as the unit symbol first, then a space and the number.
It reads °C 66
